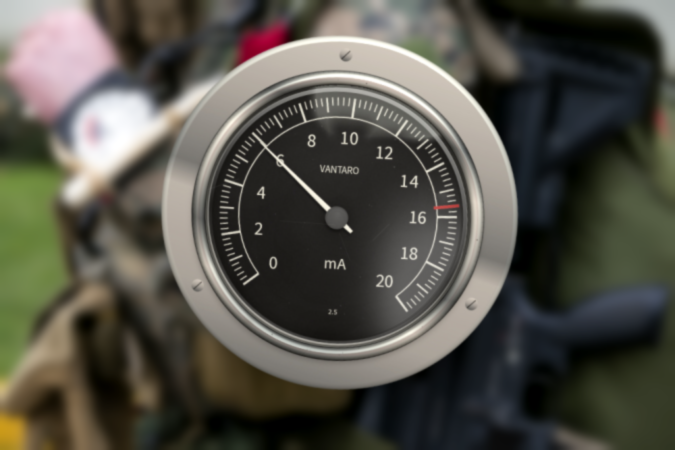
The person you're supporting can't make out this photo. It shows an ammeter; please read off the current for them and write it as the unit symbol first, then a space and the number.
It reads mA 6
